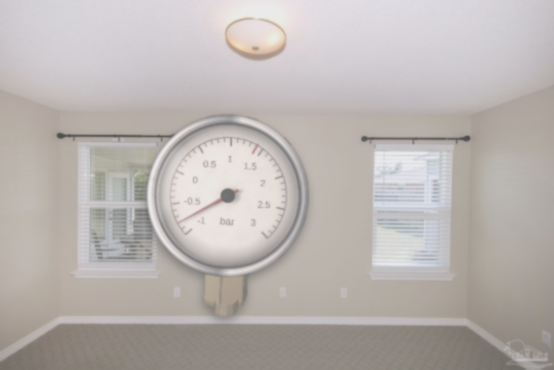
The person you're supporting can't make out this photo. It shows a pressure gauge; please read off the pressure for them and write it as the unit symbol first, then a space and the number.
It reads bar -0.8
